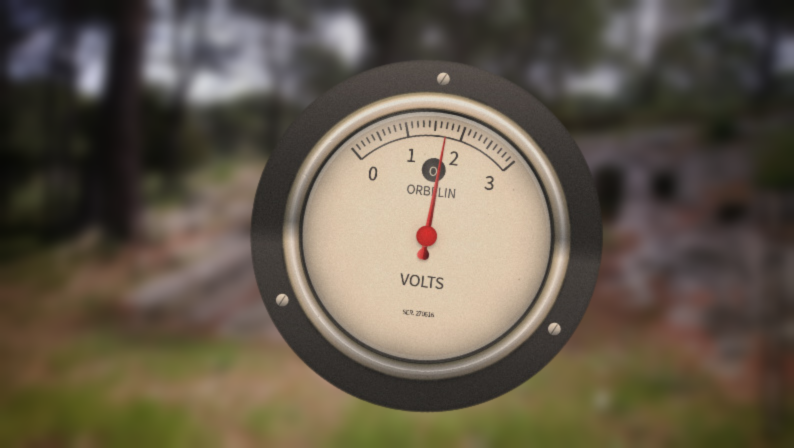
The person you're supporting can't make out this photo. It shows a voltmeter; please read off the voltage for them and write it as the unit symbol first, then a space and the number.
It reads V 1.7
